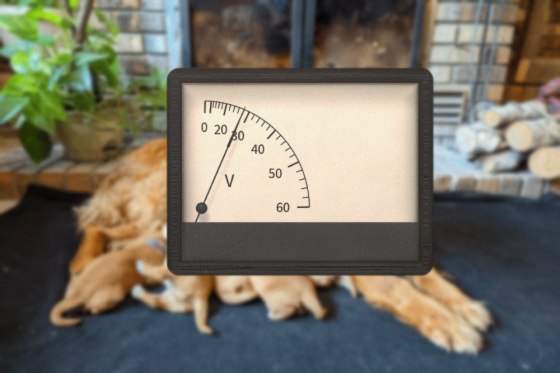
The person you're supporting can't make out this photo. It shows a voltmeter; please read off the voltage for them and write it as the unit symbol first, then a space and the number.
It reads V 28
